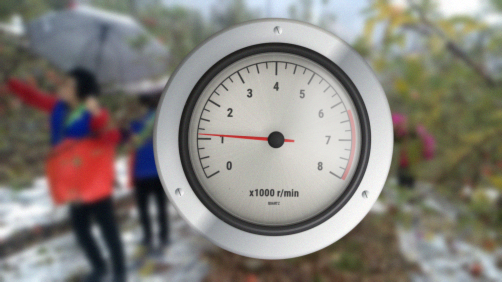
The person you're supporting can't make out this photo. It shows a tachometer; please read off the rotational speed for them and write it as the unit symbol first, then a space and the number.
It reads rpm 1125
